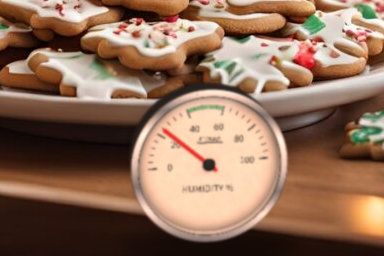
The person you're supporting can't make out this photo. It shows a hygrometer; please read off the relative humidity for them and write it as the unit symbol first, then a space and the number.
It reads % 24
